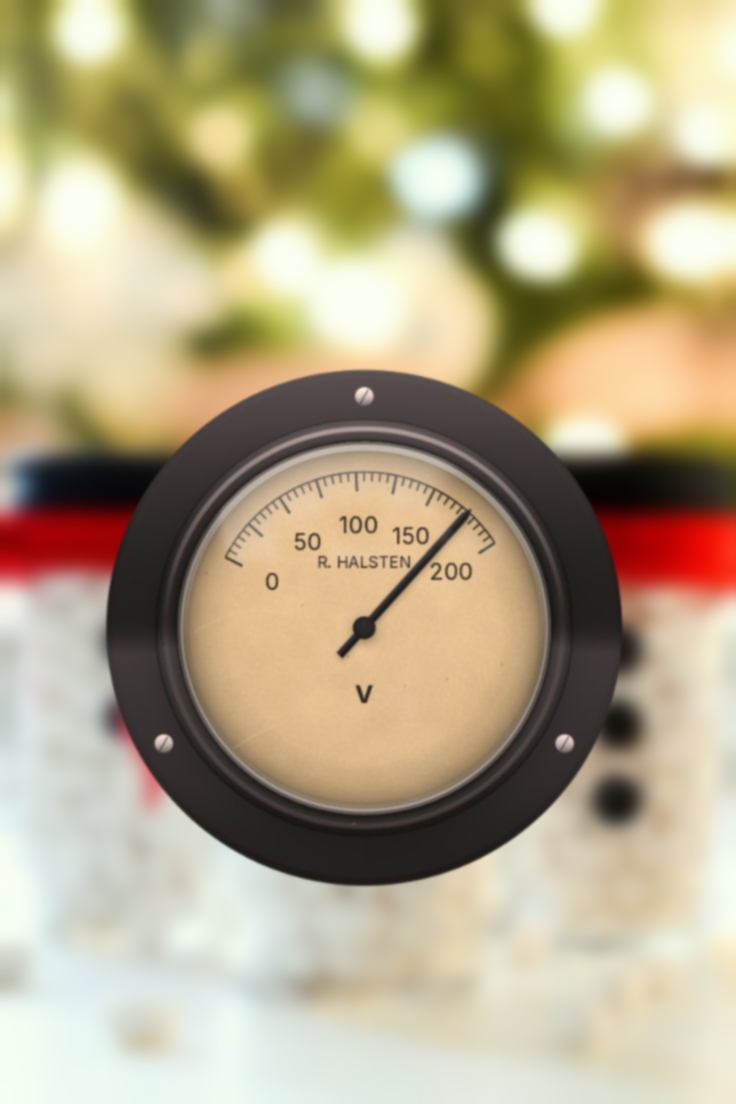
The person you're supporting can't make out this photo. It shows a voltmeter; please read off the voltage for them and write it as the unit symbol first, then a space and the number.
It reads V 175
